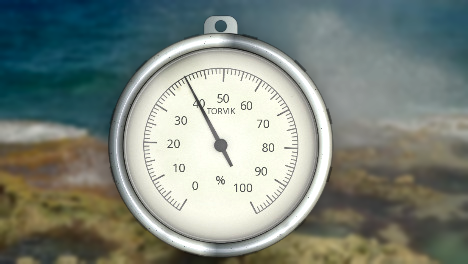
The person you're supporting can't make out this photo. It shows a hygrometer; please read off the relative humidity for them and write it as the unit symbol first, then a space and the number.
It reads % 40
